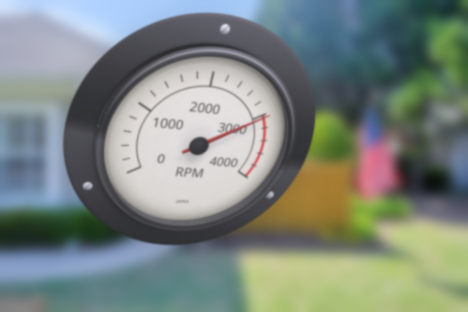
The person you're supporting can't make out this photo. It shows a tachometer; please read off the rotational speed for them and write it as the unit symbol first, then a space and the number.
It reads rpm 3000
